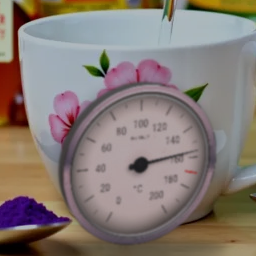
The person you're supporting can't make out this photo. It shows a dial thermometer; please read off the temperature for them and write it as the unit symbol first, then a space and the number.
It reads °C 155
